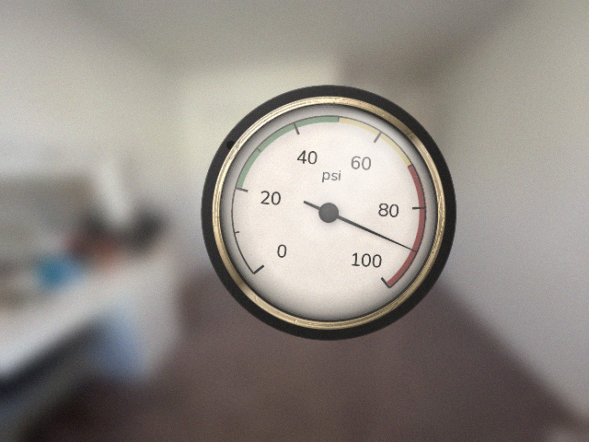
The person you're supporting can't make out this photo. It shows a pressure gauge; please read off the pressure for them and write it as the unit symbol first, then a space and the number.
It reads psi 90
